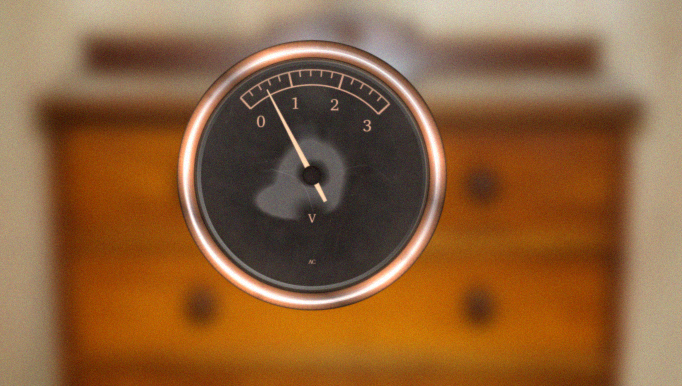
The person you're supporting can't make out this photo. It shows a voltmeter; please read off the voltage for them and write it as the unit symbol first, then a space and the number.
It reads V 0.5
